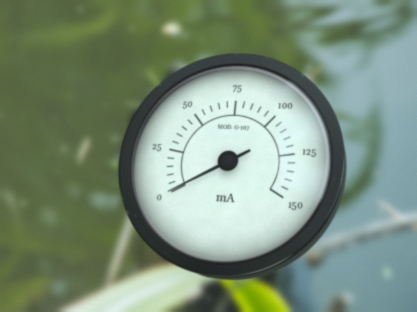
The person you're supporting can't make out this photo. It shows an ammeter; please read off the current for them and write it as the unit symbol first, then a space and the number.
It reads mA 0
